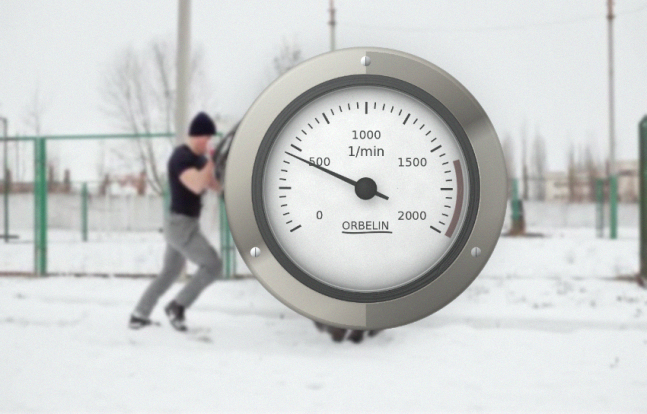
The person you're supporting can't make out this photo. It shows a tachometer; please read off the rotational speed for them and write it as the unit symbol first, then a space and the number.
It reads rpm 450
